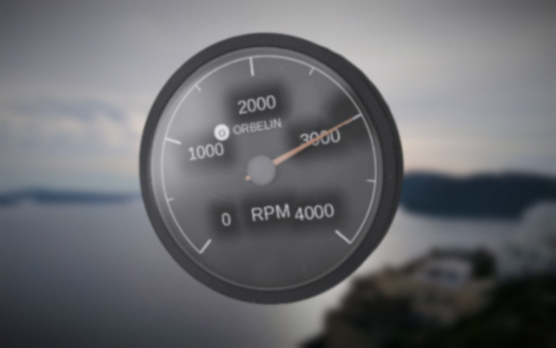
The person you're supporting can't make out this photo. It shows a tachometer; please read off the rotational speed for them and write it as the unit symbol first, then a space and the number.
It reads rpm 3000
